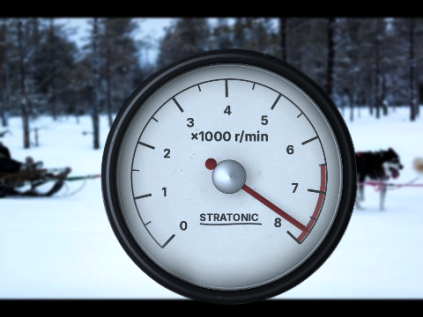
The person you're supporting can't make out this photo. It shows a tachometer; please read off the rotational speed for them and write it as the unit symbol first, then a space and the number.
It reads rpm 7750
